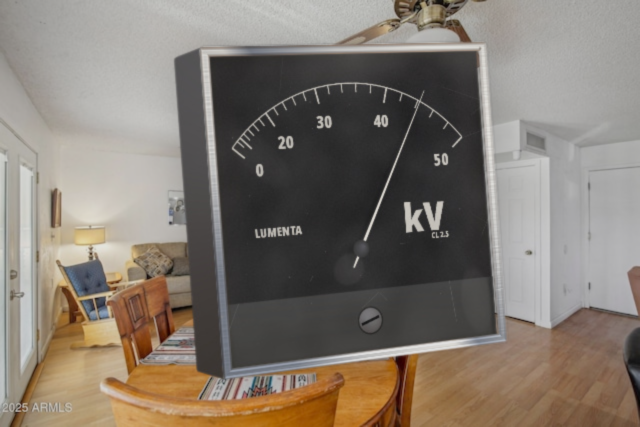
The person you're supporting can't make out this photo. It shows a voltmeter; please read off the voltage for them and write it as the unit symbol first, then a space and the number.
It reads kV 44
